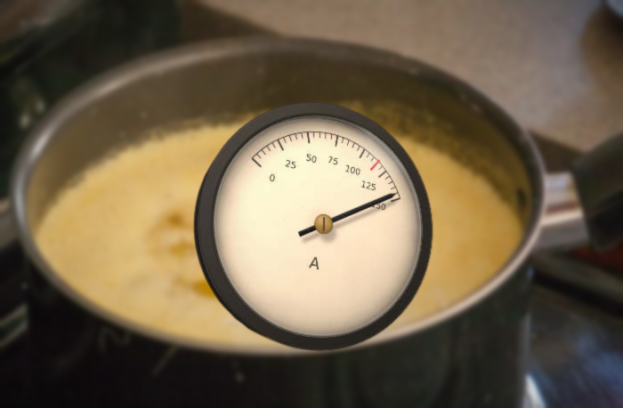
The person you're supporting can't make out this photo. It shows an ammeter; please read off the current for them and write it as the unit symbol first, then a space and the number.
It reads A 145
